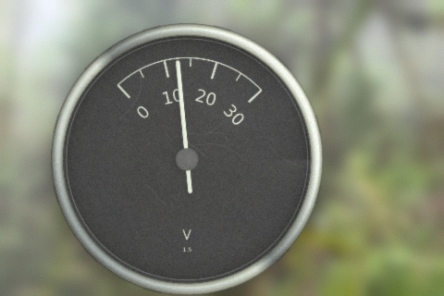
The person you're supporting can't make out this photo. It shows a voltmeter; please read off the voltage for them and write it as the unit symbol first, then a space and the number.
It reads V 12.5
